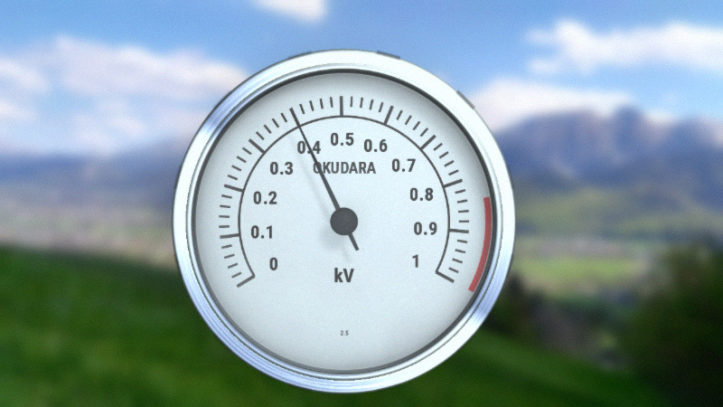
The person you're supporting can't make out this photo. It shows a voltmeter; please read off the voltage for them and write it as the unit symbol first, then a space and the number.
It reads kV 0.4
